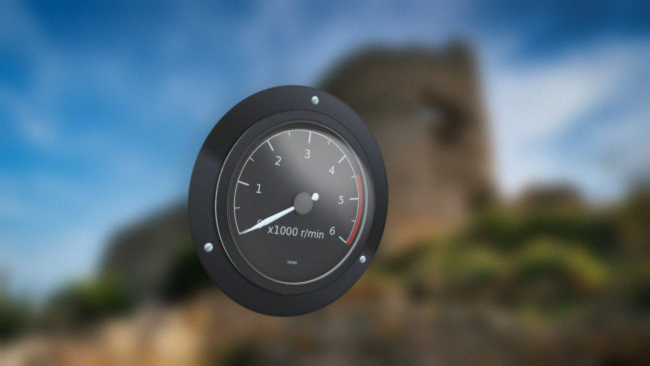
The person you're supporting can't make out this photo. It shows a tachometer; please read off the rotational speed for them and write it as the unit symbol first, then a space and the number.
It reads rpm 0
